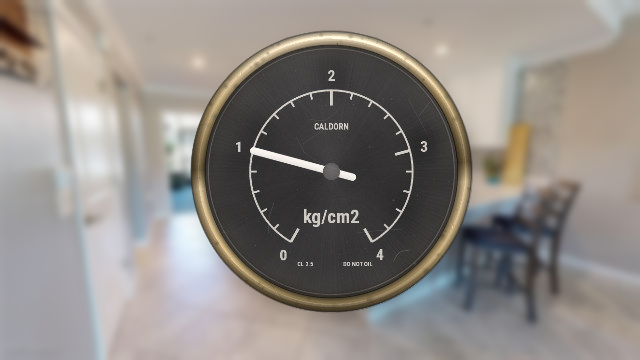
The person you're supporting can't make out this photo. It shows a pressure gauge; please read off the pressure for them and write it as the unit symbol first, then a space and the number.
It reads kg/cm² 1
